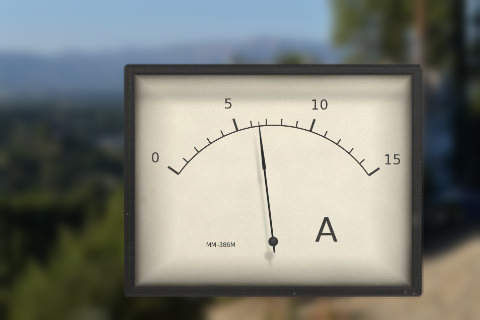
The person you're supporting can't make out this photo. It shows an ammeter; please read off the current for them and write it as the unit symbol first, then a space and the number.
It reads A 6.5
